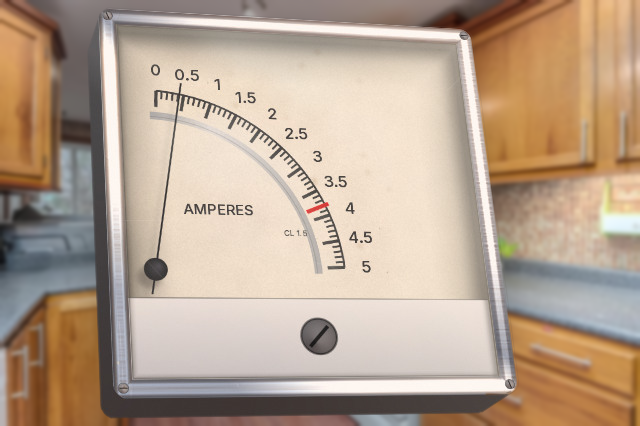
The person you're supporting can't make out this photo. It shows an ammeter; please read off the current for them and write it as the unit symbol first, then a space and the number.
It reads A 0.4
